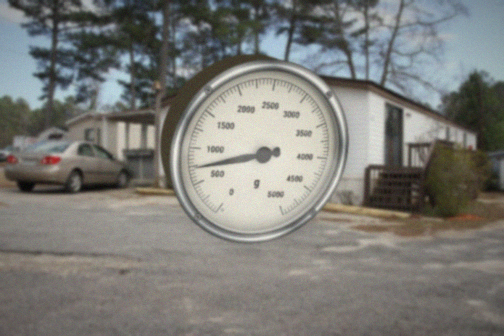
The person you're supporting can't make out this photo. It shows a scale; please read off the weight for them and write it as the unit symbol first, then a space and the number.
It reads g 750
